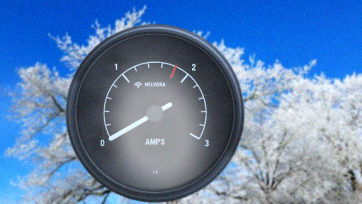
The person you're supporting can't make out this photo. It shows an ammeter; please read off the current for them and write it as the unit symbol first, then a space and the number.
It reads A 0
